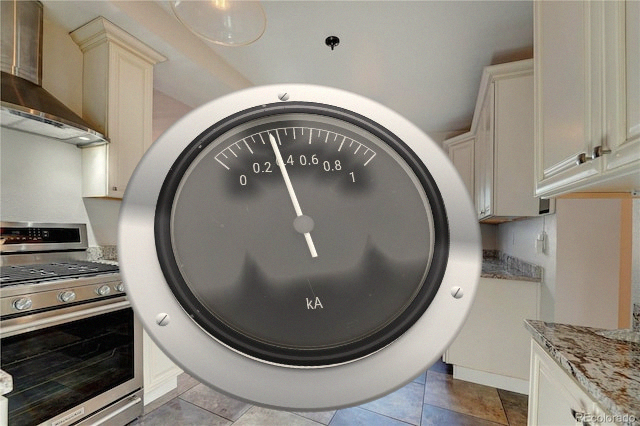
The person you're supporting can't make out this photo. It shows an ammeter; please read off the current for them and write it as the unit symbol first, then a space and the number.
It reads kA 0.35
